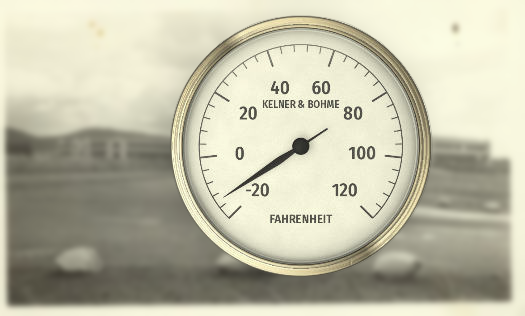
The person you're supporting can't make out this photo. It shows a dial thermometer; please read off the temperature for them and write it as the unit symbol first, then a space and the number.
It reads °F -14
